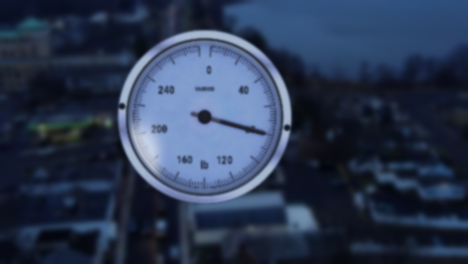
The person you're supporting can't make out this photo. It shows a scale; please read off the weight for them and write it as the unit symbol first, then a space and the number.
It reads lb 80
